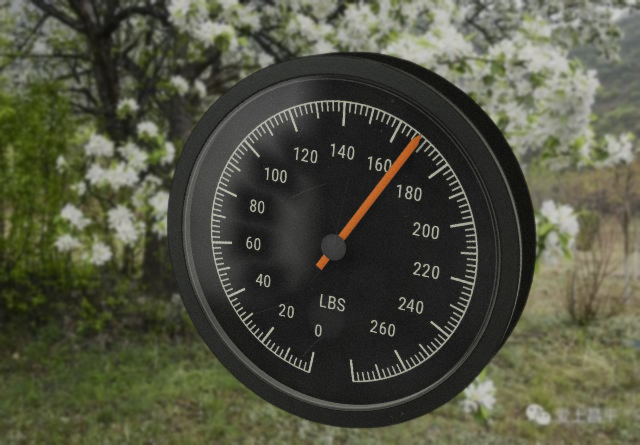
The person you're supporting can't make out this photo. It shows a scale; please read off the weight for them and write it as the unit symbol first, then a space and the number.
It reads lb 168
